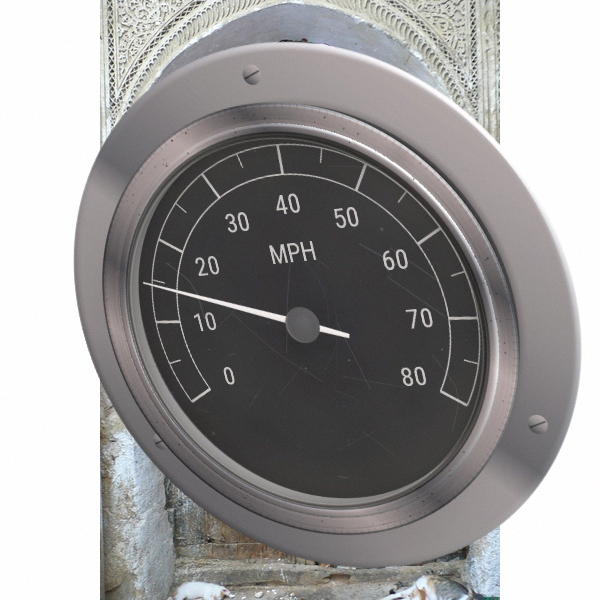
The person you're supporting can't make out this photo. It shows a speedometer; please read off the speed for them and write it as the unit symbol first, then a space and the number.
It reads mph 15
